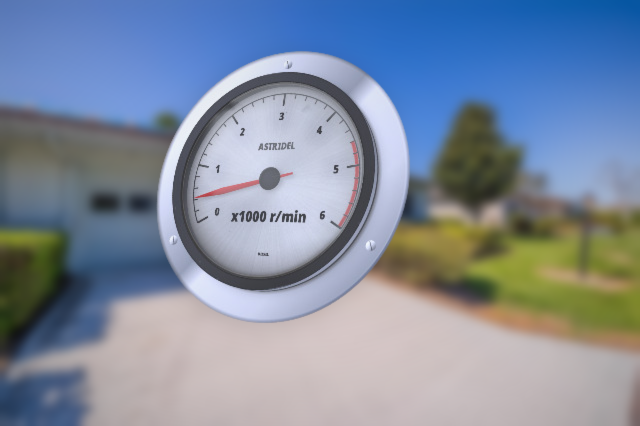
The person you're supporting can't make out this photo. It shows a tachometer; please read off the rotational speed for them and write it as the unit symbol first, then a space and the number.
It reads rpm 400
